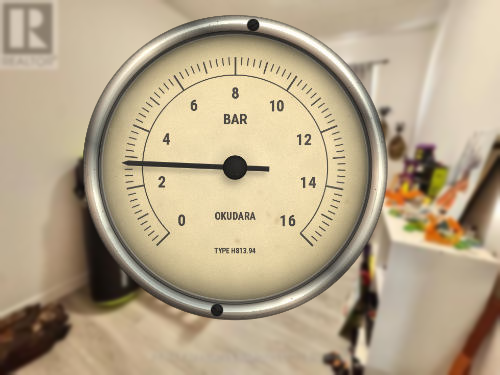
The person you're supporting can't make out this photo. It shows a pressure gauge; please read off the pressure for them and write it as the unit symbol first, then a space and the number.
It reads bar 2.8
